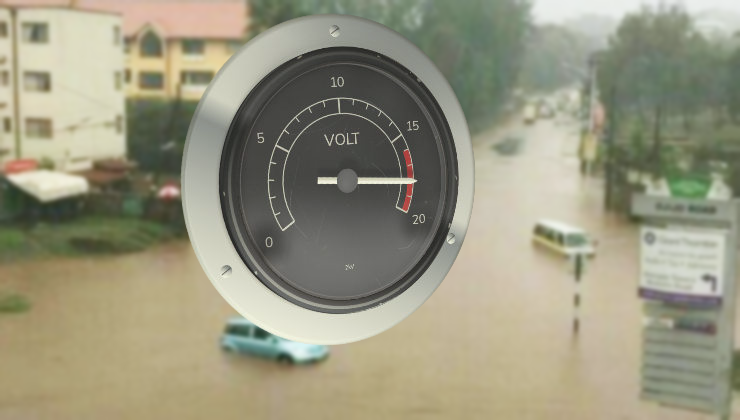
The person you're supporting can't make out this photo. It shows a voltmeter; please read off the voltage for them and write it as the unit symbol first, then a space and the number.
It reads V 18
